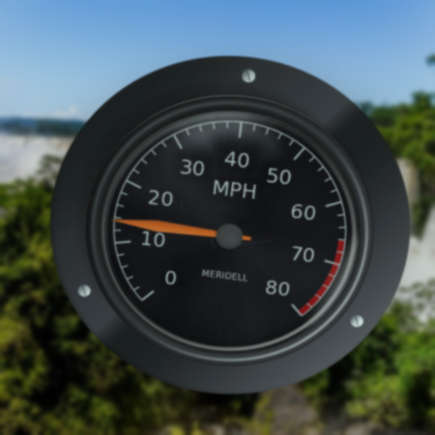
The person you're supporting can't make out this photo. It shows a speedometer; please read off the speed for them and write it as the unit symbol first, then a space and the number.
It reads mph 14
